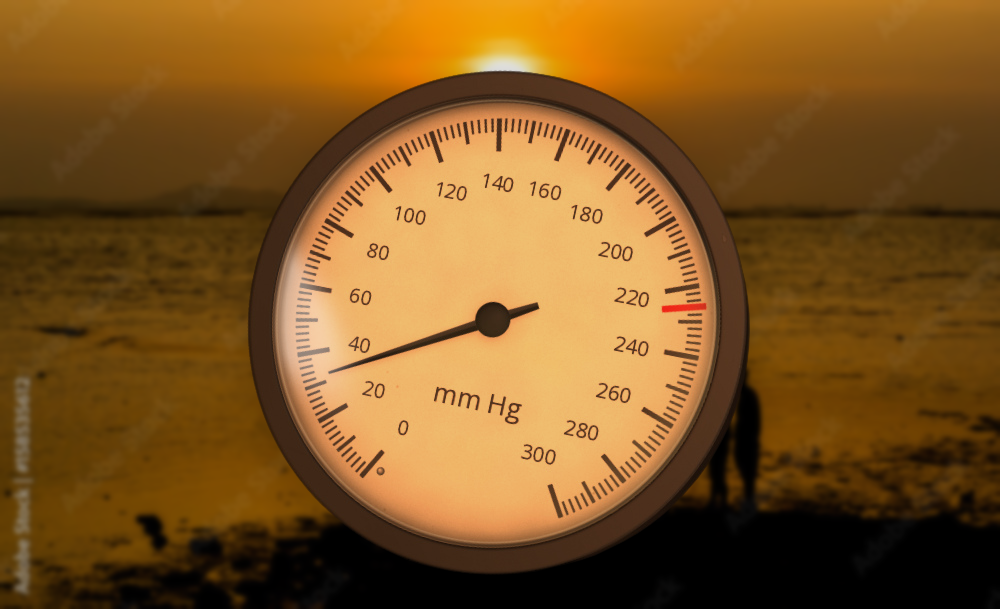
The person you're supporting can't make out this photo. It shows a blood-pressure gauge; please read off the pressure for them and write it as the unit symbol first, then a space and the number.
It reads mmHg 32
